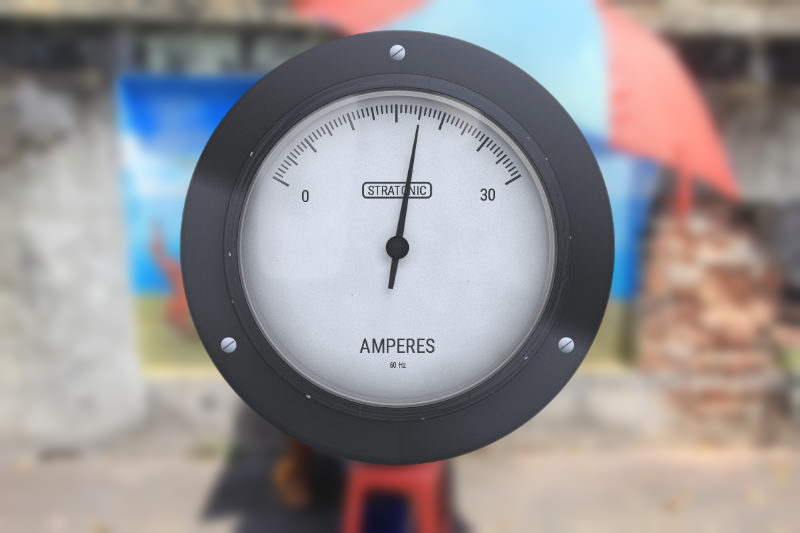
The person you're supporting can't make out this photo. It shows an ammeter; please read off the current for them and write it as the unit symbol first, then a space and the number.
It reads A 17.5
